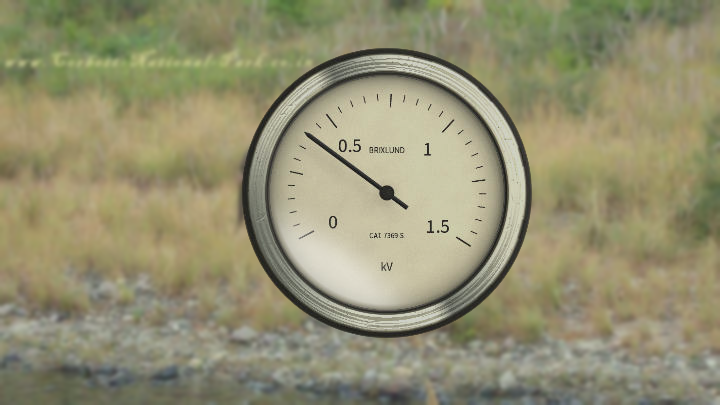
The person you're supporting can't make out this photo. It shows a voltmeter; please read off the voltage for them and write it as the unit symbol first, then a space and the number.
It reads kV 0.4
